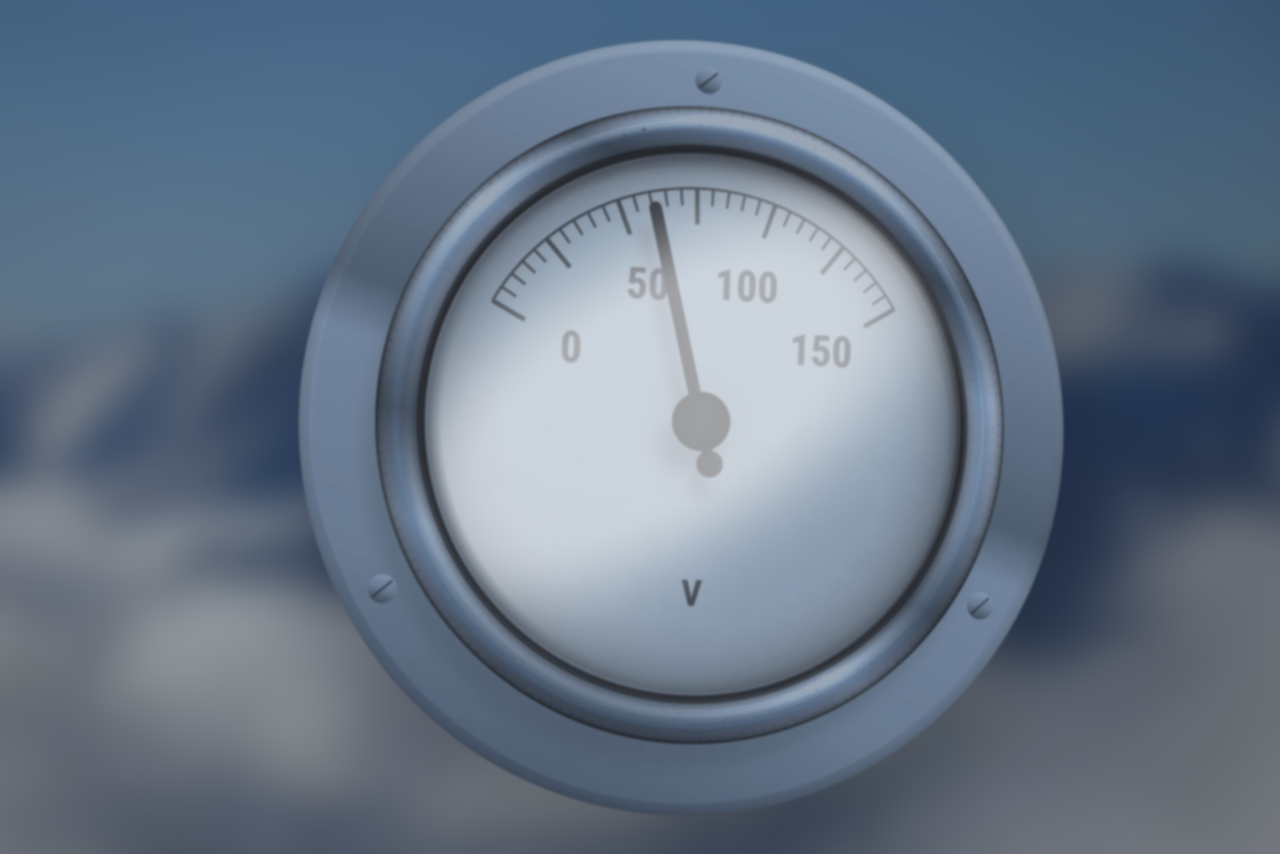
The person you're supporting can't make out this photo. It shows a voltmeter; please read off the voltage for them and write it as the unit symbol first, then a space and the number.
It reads V 60
